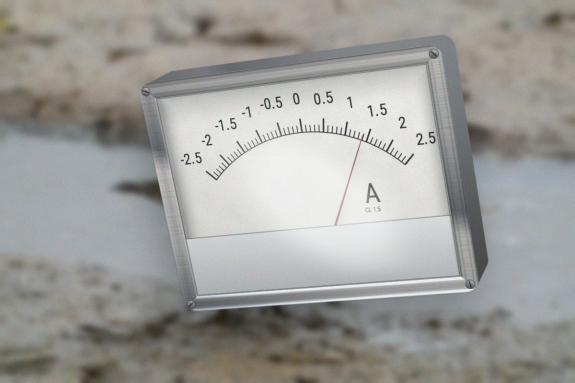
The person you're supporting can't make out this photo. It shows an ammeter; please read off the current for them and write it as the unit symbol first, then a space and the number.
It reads A 1.4
